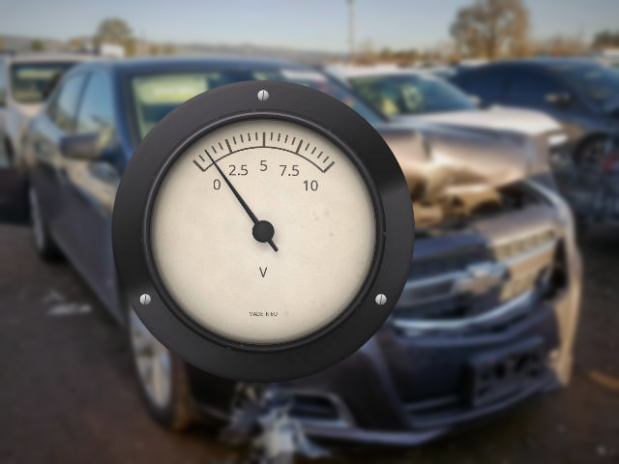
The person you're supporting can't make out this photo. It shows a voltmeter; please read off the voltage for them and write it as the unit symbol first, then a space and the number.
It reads V 1
